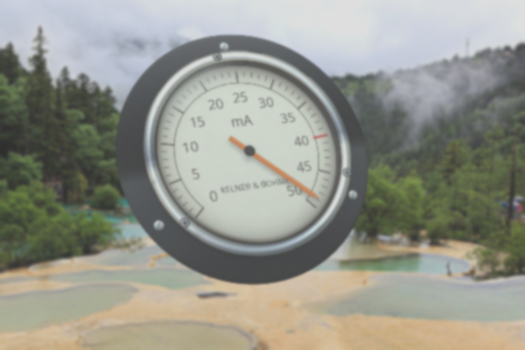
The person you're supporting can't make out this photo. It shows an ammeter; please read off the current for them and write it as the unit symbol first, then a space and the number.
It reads mA 49
